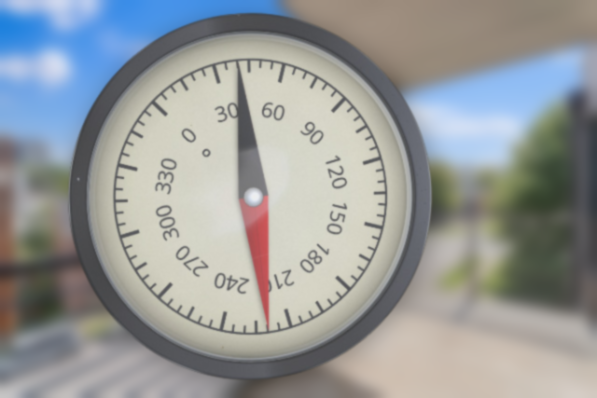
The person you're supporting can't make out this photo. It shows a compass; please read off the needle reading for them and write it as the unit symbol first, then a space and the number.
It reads ° 220
